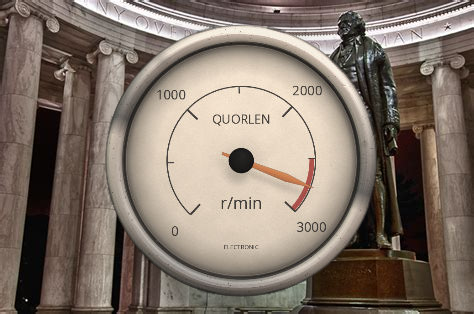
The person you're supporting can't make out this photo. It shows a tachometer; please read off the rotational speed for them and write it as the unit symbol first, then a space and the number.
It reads rpm 2750
